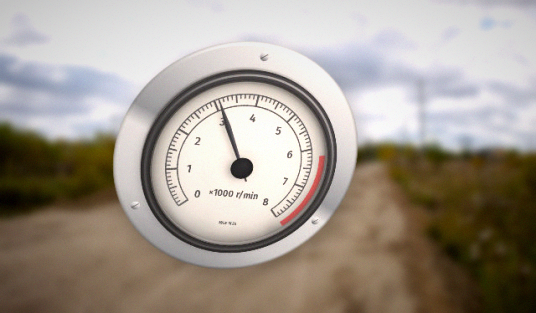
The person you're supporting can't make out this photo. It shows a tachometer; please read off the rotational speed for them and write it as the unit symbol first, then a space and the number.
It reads rpm 3100
